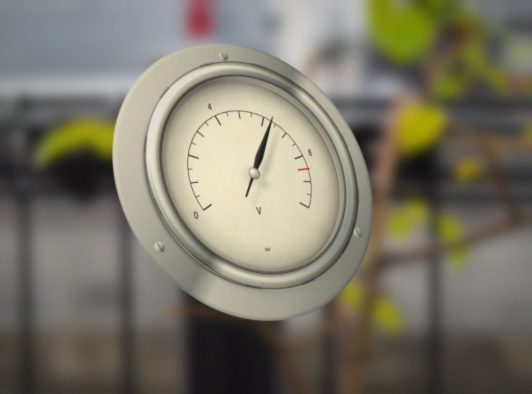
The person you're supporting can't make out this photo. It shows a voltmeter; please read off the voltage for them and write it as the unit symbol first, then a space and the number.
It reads V 6.25
